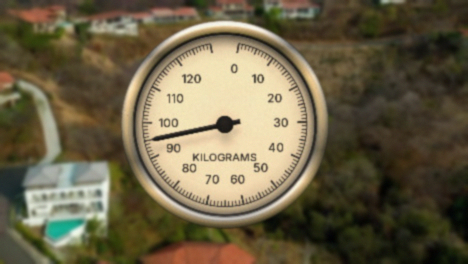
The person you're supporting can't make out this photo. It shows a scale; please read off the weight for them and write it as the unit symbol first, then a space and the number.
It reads kg 95
